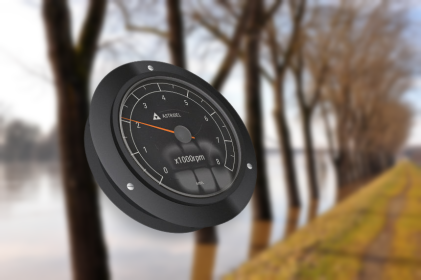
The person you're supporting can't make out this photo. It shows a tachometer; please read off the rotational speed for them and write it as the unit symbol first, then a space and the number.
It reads rpm 2000
